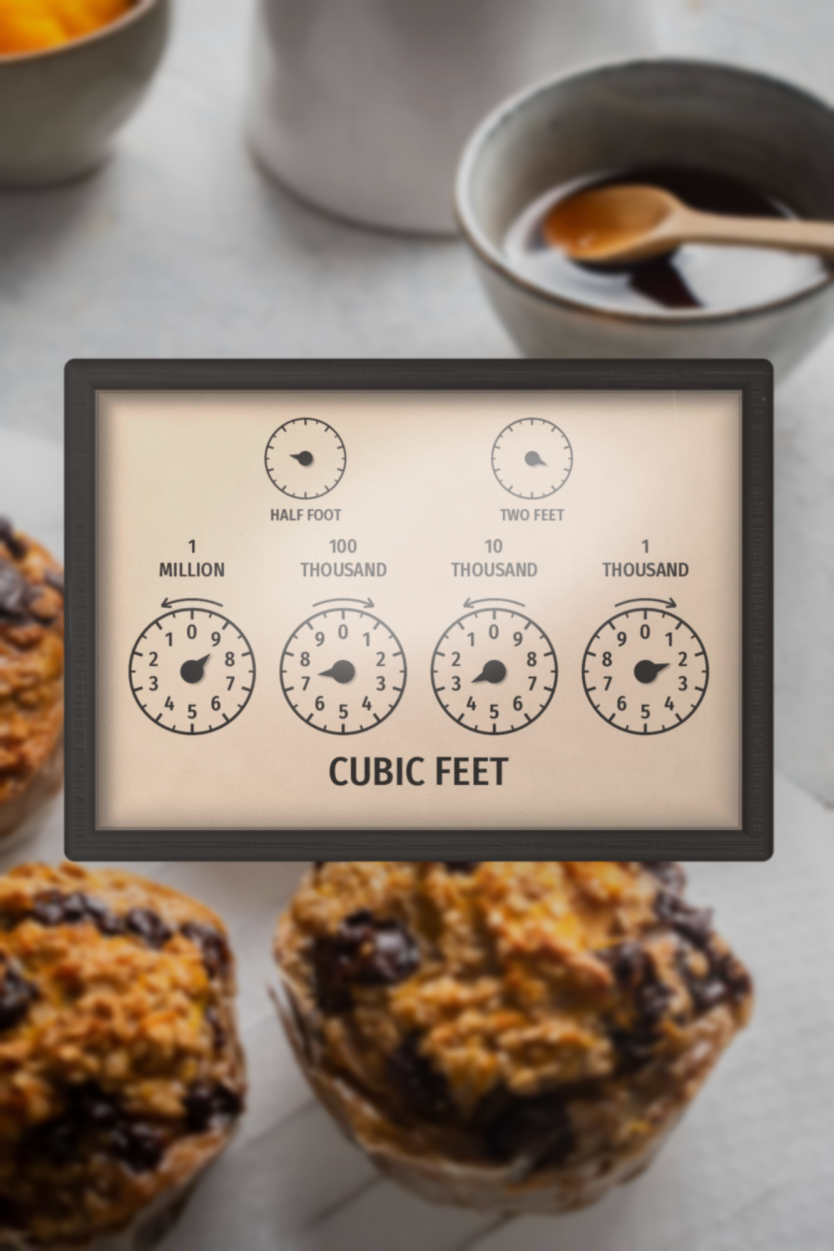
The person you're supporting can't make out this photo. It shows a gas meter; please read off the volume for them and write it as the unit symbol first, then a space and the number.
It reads ft³ 873200
